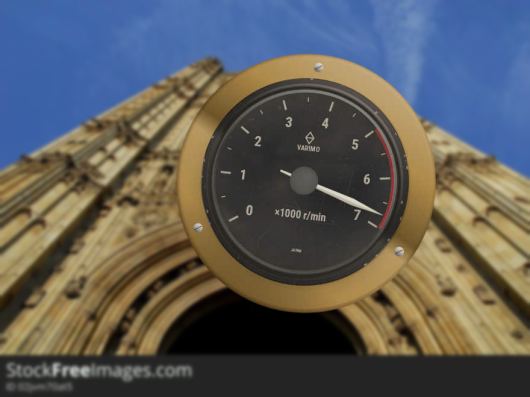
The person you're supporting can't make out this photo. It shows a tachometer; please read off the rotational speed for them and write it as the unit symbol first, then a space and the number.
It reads rpm 6750
